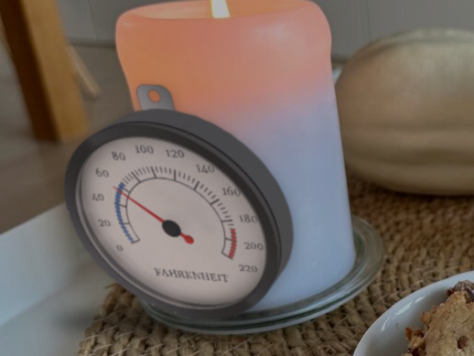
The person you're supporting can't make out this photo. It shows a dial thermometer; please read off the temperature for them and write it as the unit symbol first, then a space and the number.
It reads °F 60
